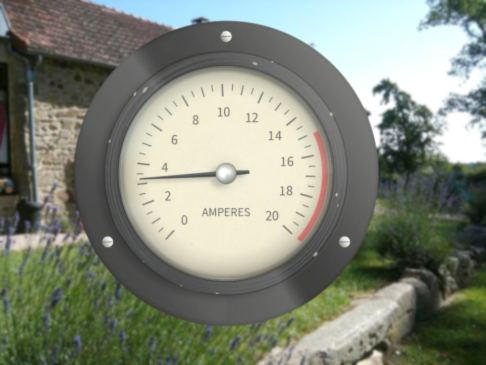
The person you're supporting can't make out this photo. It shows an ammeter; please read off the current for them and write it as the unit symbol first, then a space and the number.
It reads A 3.25
